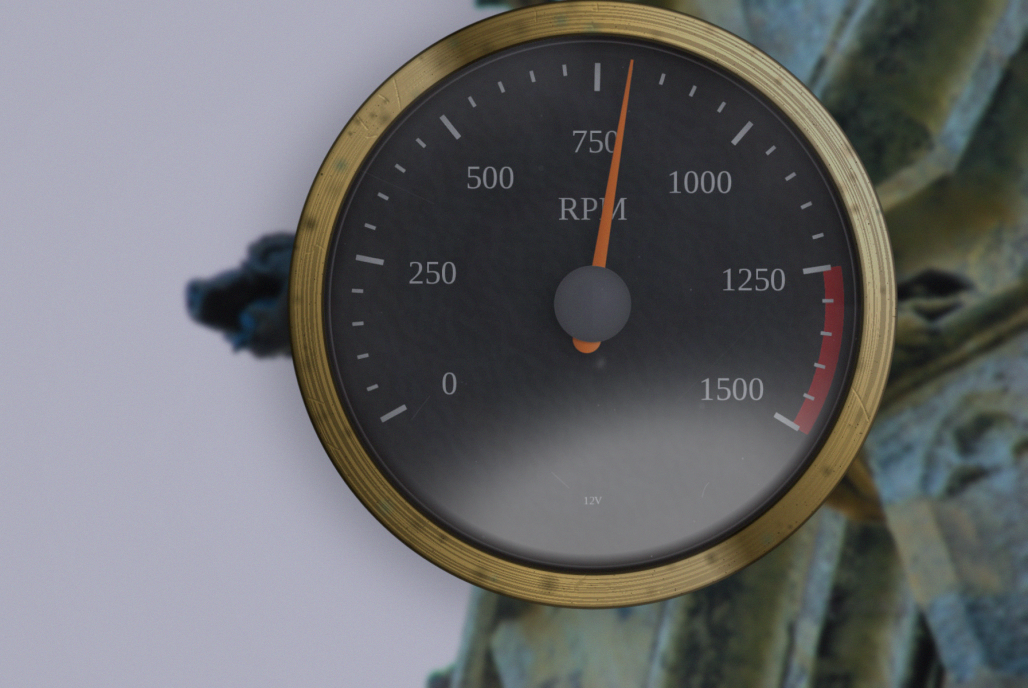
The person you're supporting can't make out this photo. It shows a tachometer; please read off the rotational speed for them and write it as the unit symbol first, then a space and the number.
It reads rpm 800
